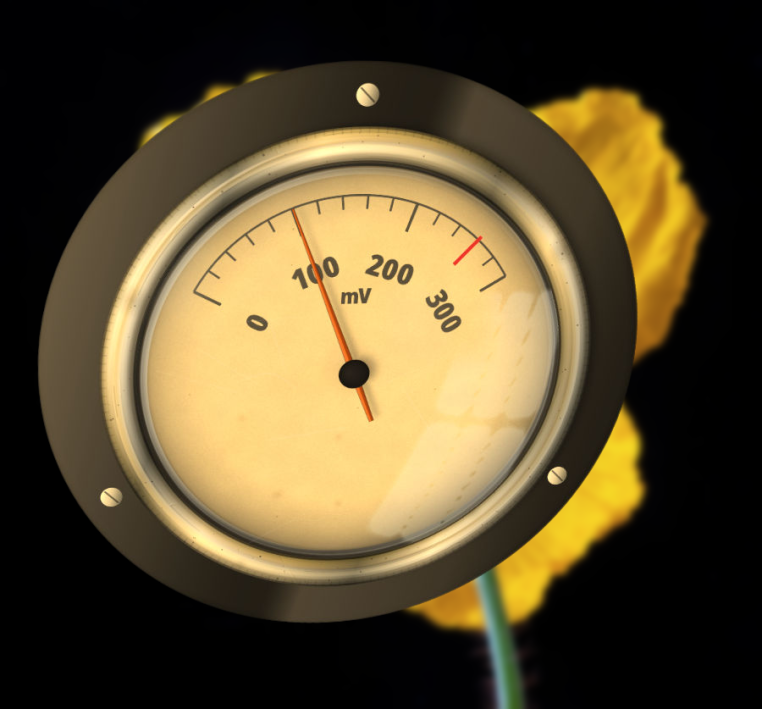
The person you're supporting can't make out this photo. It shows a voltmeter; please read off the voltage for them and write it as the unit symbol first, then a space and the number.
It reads mV 100
